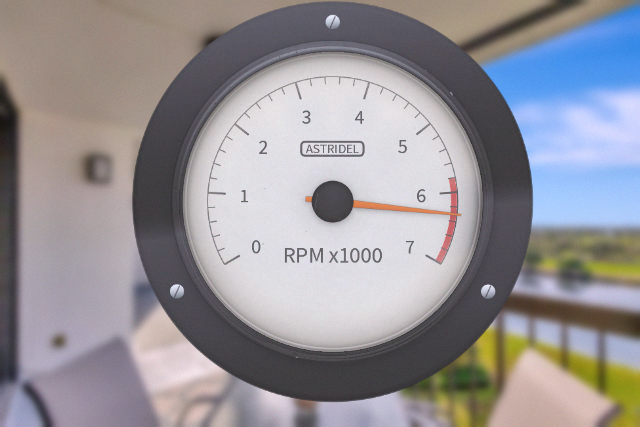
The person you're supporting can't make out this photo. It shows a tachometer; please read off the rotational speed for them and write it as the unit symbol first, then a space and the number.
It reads rpm 6300
